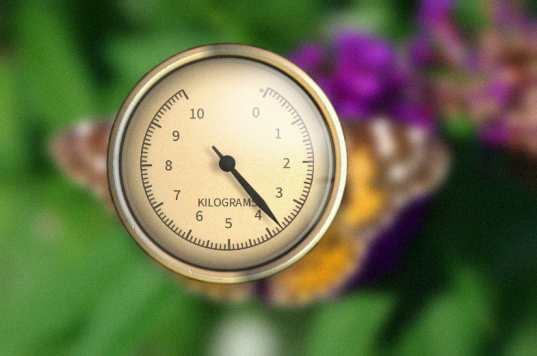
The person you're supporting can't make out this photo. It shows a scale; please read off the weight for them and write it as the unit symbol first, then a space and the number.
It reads kg 3.7
